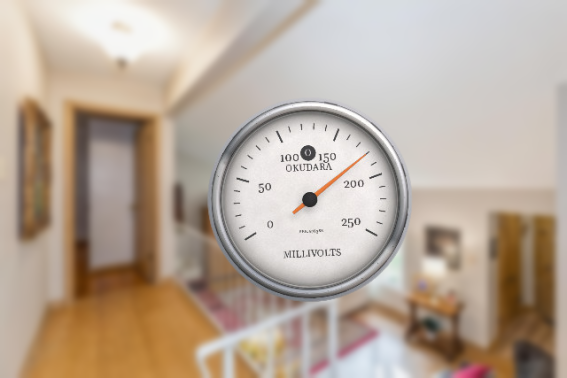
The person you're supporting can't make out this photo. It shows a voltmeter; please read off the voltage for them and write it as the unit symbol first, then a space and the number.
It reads mV 180
